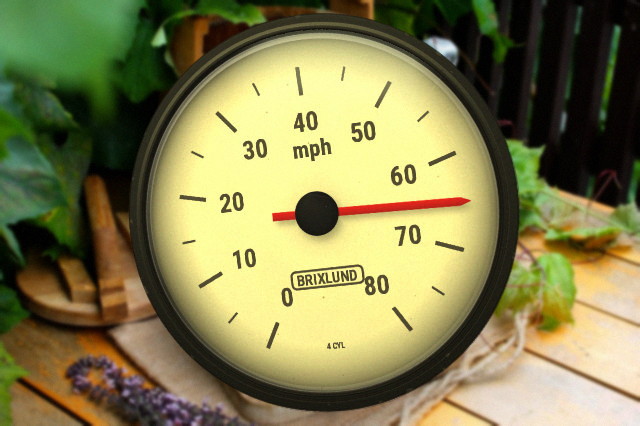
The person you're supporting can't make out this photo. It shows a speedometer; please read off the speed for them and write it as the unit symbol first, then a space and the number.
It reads mph 65
